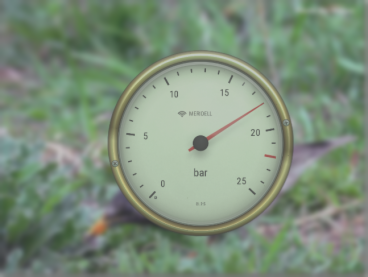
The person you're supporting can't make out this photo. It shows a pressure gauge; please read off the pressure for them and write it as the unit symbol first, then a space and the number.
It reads bar 18
